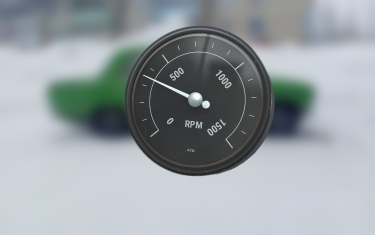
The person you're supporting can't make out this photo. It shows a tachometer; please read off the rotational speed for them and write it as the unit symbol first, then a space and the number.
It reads rpm 350
